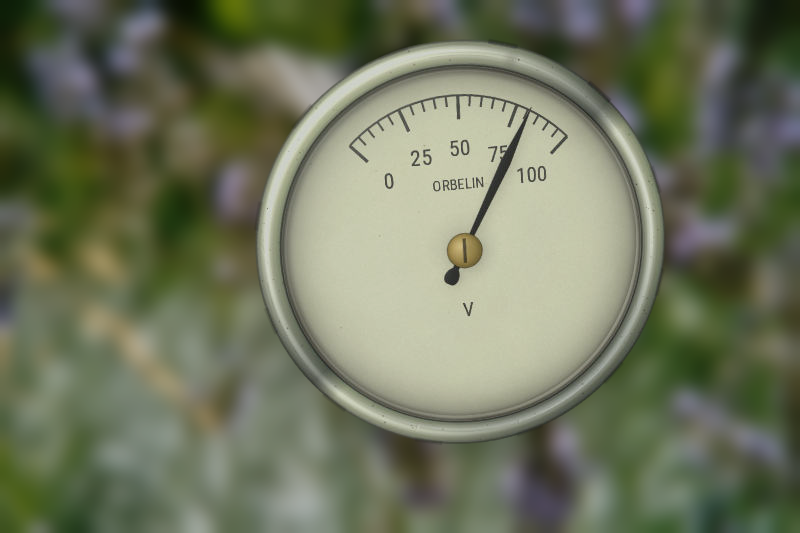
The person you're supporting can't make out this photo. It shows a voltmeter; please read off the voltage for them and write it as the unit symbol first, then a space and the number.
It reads V 80
